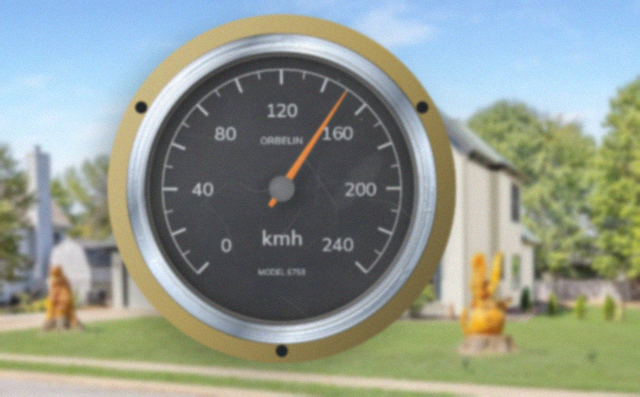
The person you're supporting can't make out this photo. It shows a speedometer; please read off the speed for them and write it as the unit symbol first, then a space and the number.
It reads km/h 150
